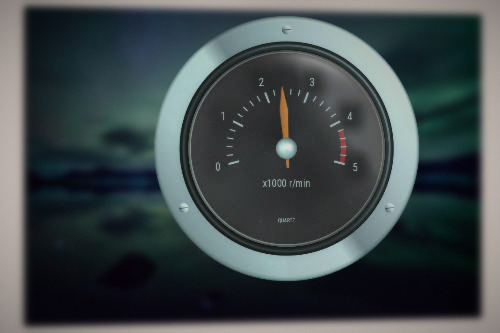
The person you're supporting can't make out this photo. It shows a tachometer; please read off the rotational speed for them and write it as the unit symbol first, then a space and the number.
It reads rpm 2400
